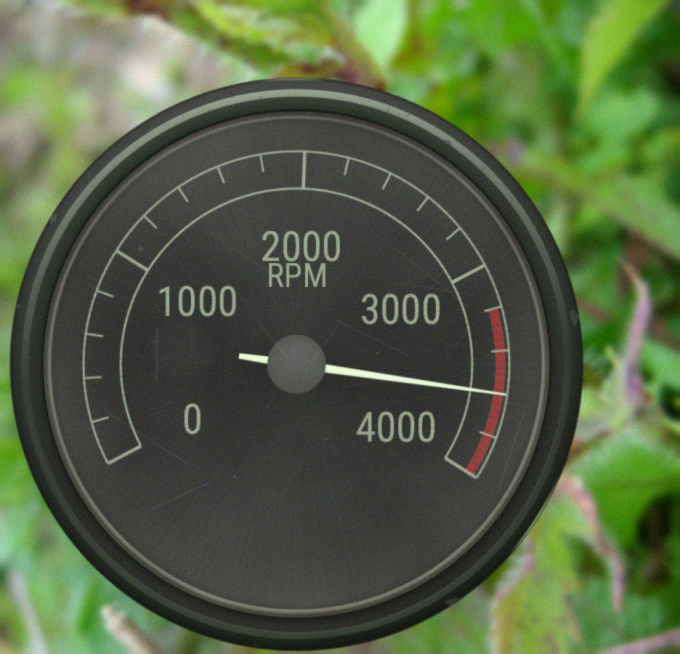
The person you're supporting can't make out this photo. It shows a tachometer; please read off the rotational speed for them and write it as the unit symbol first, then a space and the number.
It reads rpm 3600
